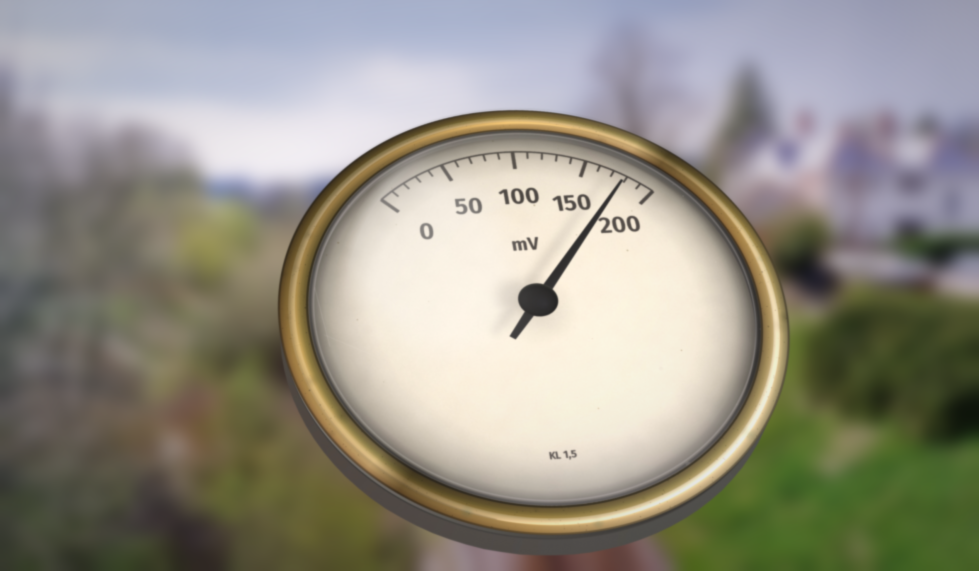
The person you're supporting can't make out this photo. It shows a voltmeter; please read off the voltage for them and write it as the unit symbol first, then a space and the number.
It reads mV 180
